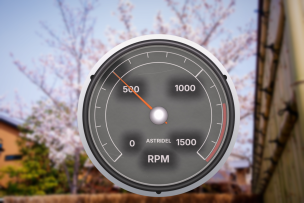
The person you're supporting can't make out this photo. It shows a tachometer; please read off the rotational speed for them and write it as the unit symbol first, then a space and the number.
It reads rpm 500
